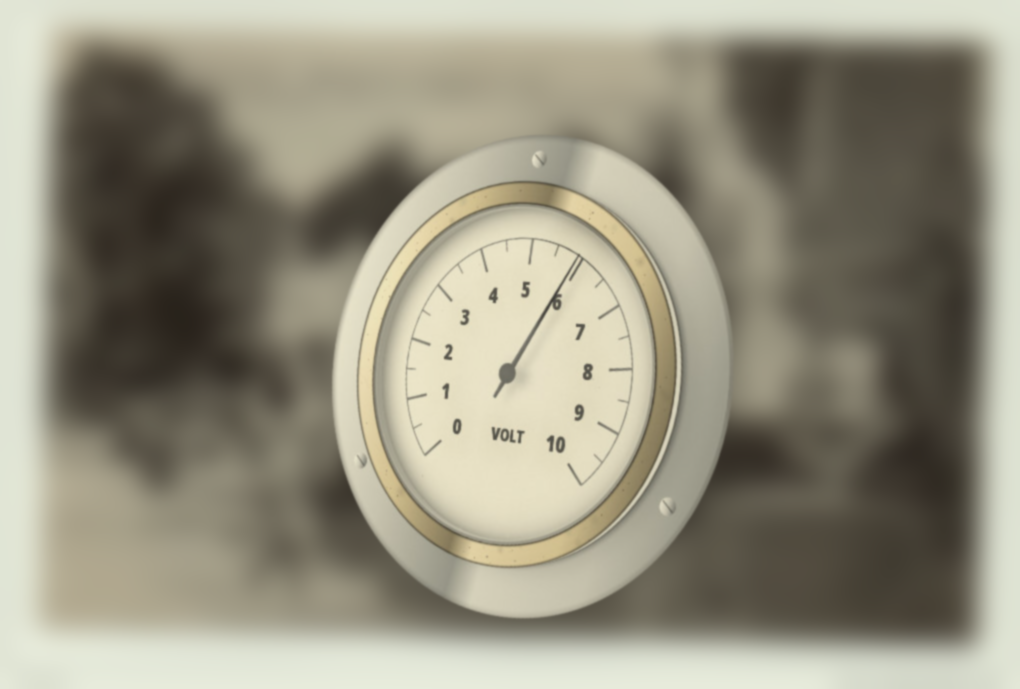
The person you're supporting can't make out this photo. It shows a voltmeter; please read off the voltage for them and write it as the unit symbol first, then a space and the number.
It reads V 6
